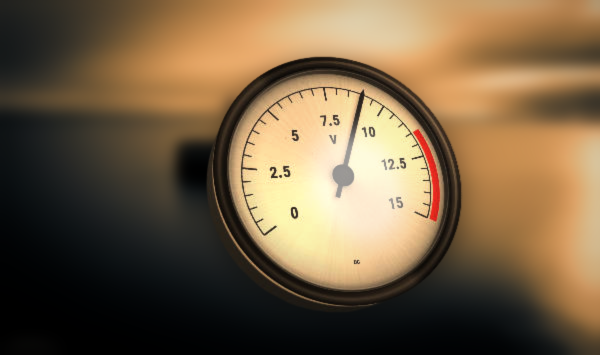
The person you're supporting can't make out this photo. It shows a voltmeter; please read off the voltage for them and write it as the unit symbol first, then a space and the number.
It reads V 9
